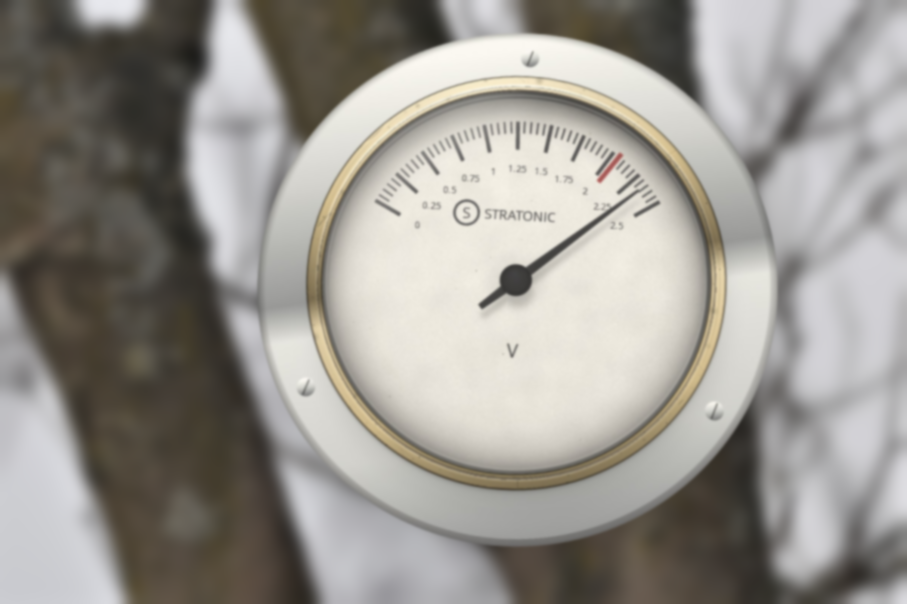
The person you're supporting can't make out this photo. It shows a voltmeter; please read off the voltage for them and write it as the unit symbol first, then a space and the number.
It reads V 2.35
